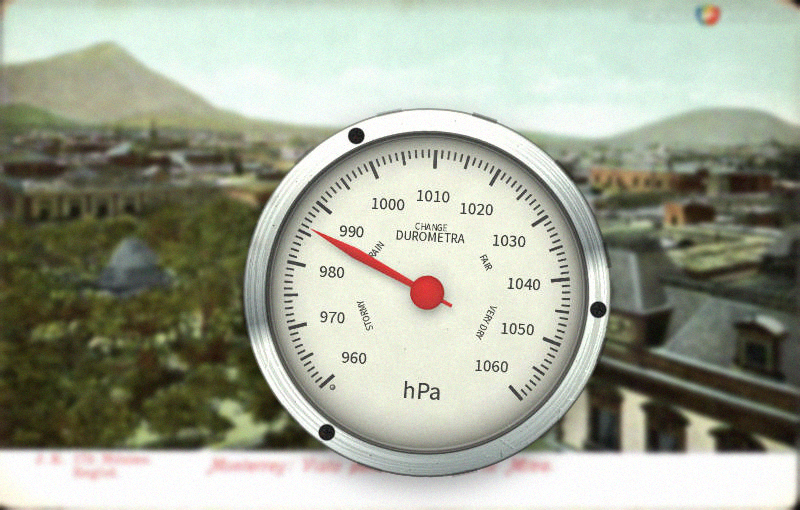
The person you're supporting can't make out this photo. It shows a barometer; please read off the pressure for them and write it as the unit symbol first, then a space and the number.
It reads hPa 986
